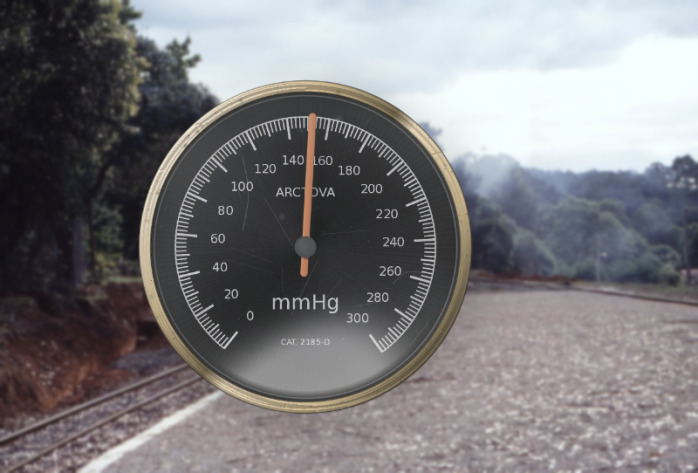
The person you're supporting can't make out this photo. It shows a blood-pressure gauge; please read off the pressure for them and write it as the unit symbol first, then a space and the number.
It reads mmHg 152
